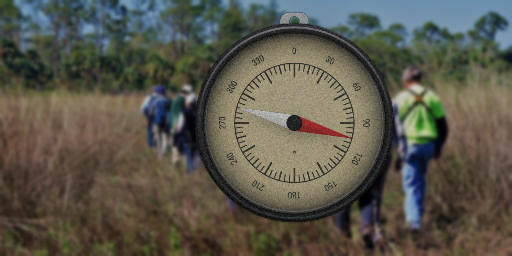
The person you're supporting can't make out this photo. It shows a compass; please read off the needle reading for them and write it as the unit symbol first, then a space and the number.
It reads ° 105
